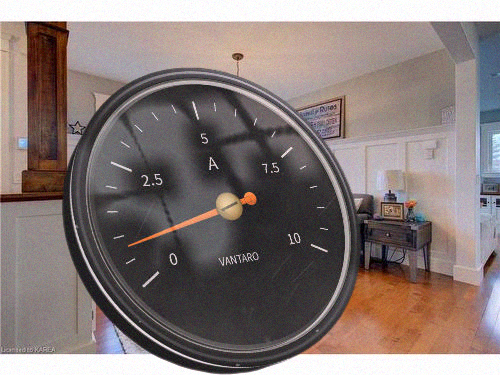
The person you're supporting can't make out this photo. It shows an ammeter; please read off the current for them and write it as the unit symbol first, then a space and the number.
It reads A 0.75
